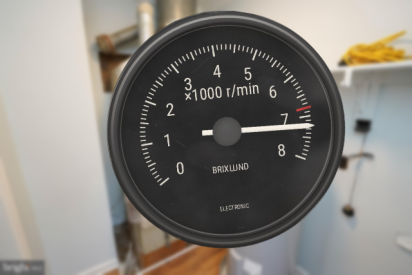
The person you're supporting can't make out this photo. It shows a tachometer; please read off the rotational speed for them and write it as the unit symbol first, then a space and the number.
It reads rpm 7200
